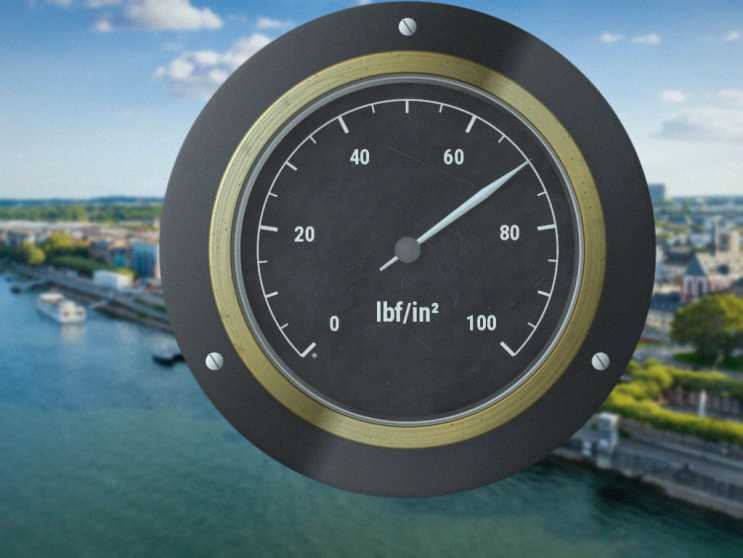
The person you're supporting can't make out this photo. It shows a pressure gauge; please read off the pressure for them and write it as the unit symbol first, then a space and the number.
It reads psi 70
